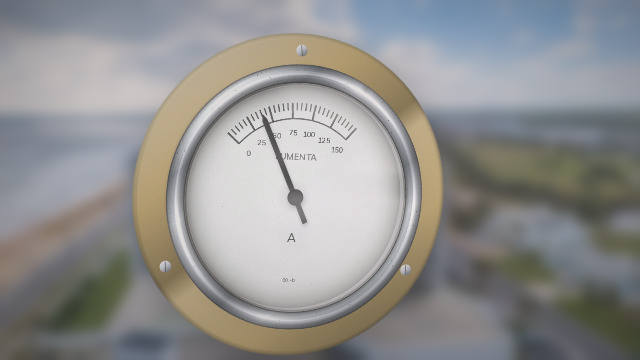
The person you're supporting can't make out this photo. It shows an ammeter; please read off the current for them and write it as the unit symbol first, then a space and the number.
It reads A 40
